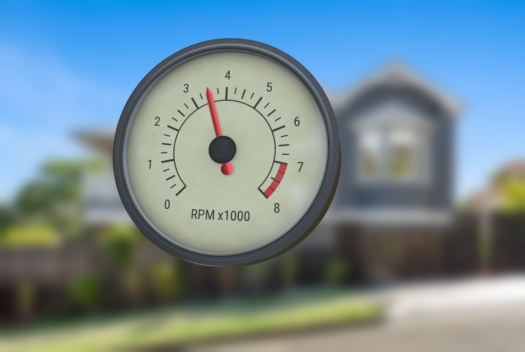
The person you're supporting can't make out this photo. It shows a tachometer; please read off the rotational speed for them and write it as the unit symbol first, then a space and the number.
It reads rpm 3500
